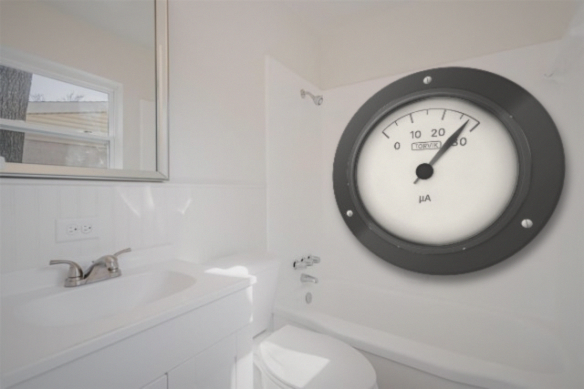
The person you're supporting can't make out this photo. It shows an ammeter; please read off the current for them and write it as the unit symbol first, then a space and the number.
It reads µA 27.5
